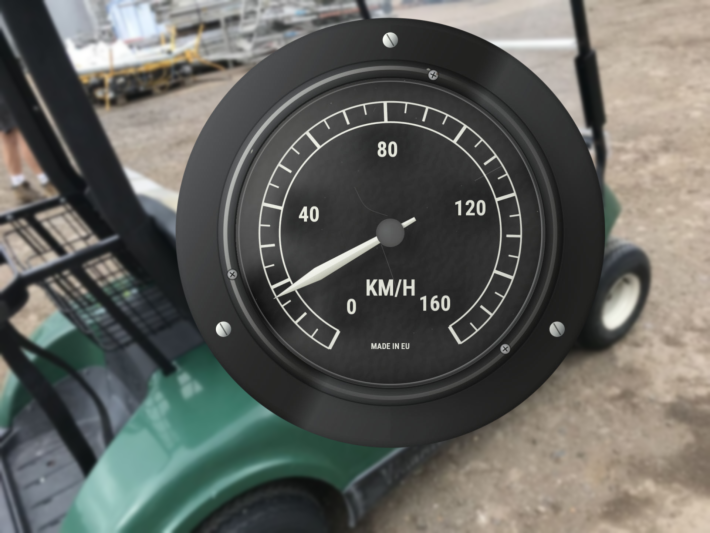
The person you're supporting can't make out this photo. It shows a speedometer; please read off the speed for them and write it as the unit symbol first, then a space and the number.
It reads km/h 17.5
